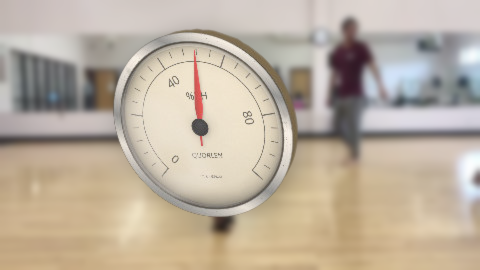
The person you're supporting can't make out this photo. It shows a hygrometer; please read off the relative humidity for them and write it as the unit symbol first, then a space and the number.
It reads % 52
